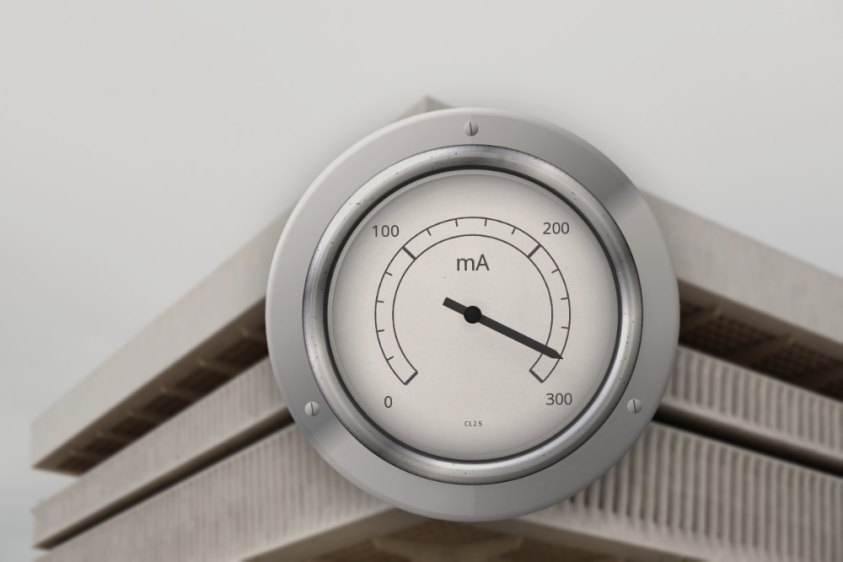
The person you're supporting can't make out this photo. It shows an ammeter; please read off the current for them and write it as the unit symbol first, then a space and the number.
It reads mA 280
